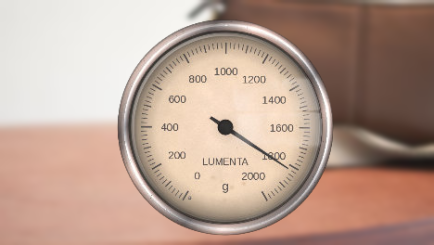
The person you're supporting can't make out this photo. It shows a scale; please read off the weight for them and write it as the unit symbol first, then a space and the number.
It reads g 1820
